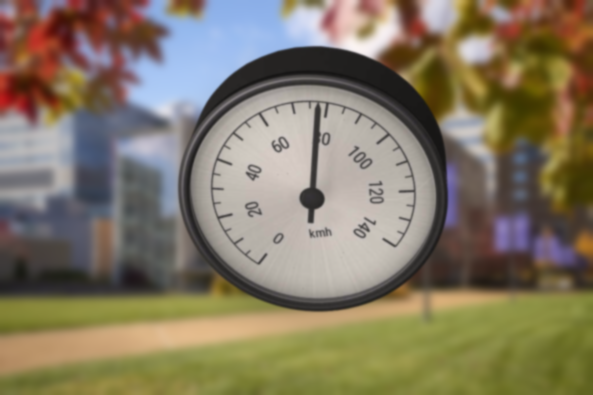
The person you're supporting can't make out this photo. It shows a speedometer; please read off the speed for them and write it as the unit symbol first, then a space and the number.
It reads km/h 77.5
